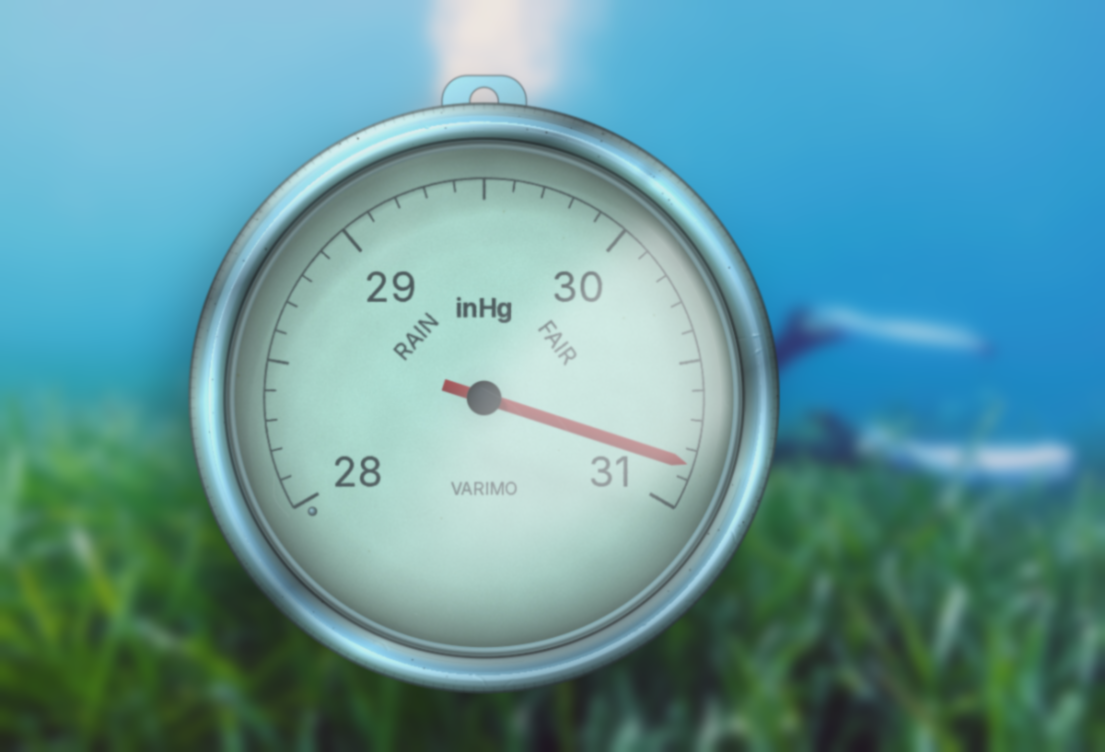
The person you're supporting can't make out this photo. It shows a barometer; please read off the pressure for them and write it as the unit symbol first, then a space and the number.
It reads inHg 30.85
